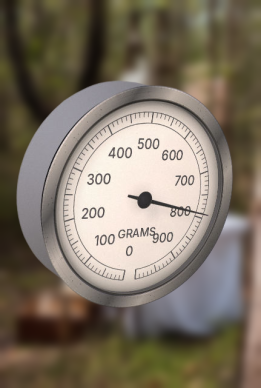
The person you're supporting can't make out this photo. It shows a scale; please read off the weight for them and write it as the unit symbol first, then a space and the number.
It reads g 790
